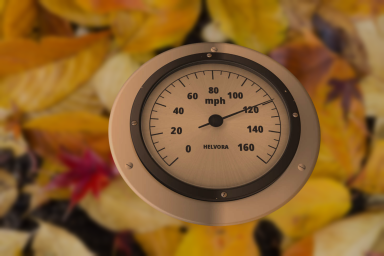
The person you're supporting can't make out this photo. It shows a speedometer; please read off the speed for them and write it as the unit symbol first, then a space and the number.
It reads mph 120
